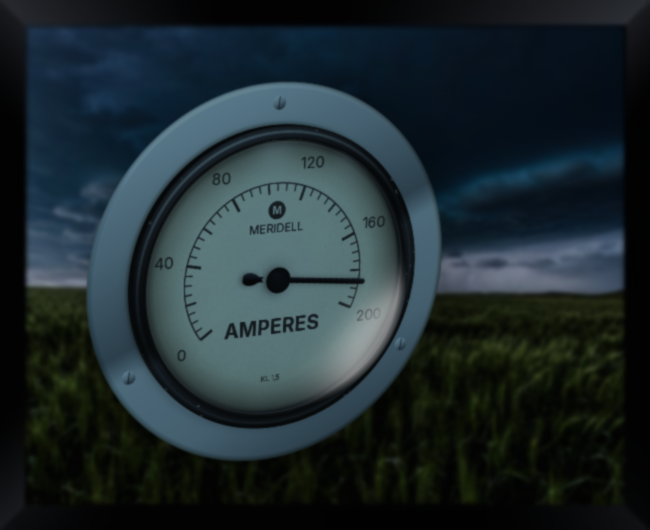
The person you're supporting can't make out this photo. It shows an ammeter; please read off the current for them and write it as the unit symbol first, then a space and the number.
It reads A 185
